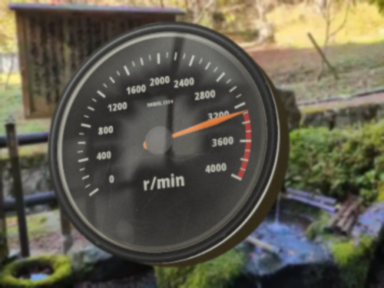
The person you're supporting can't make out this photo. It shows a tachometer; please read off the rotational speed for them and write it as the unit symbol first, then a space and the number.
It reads rpm 3300
